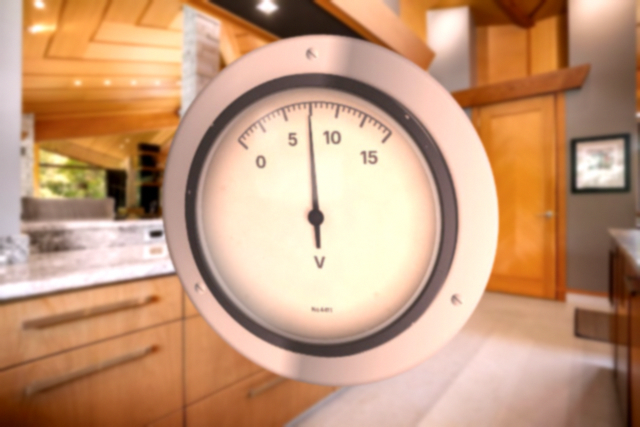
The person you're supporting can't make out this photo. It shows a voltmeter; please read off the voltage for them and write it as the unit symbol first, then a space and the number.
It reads V 7.5
